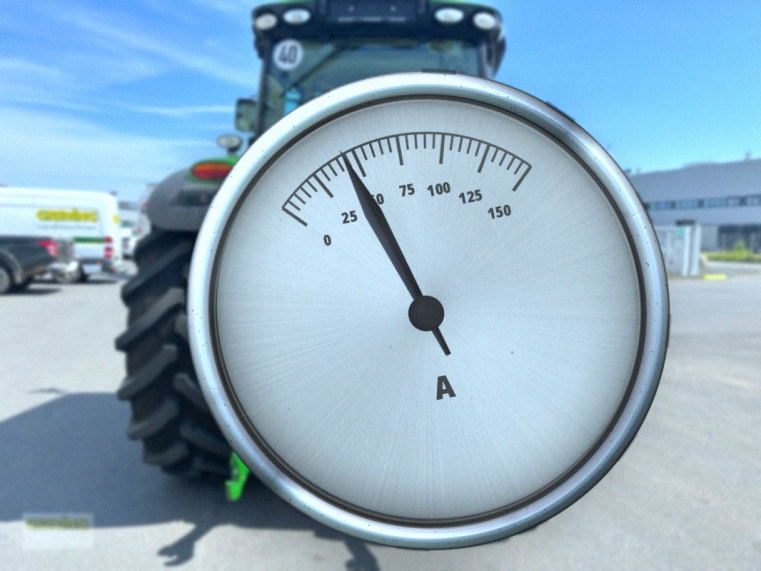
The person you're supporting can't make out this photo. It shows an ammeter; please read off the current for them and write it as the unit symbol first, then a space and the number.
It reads A 45
